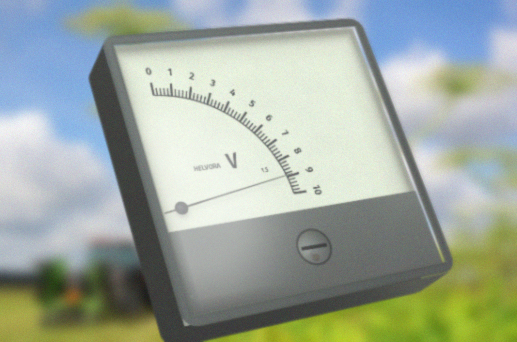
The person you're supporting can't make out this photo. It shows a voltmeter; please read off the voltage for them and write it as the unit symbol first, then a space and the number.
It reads V 9
